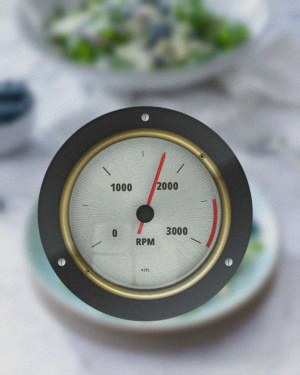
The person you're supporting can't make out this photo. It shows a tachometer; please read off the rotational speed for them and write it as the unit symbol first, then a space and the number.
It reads rpm 1750
